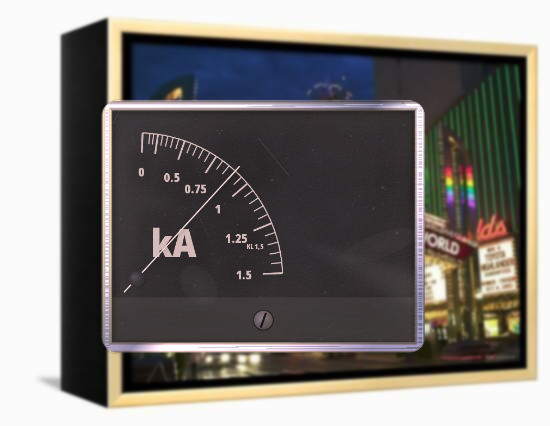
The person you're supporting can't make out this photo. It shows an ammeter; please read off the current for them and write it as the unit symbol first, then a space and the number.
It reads kA 0.9
